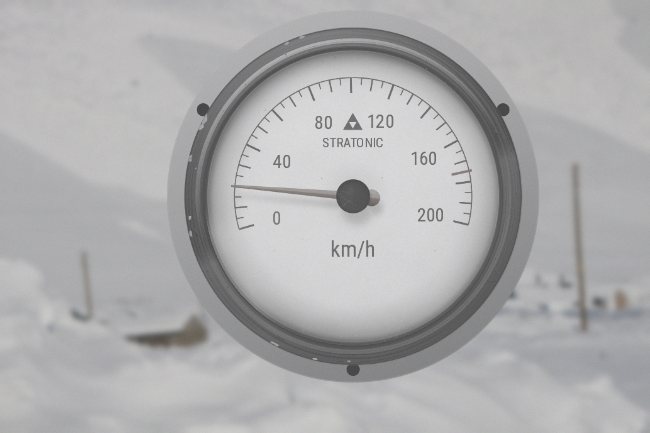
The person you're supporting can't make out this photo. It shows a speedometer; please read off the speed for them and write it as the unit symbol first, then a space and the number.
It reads km/h 20
